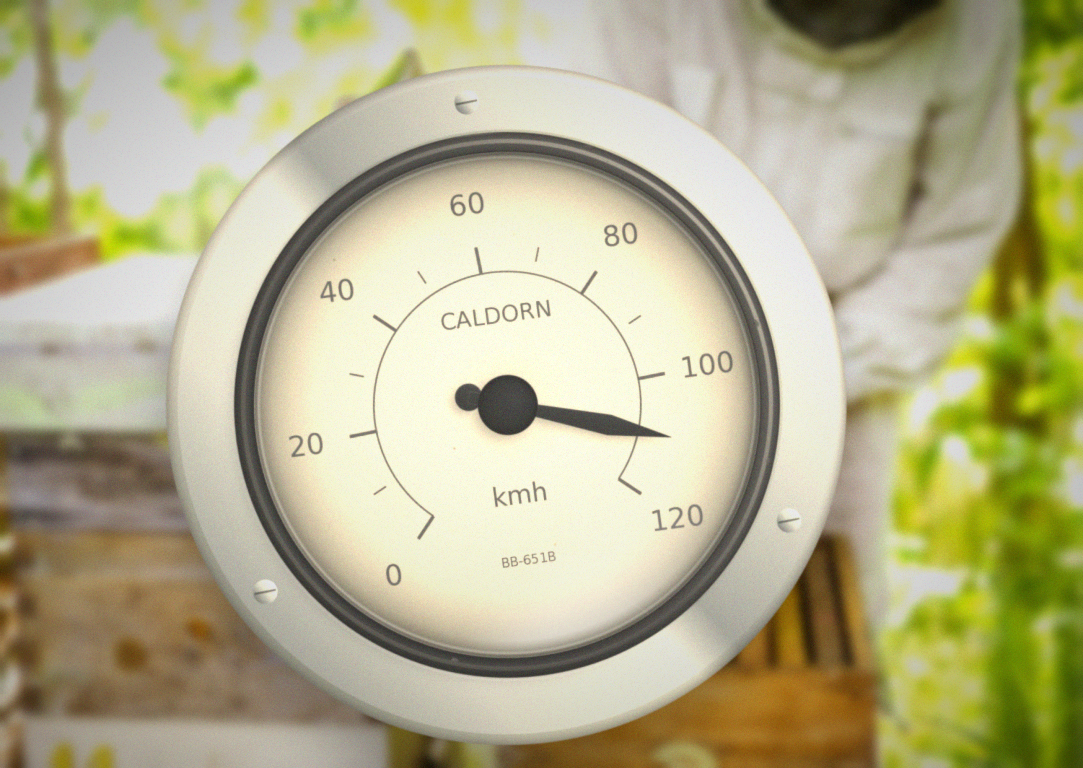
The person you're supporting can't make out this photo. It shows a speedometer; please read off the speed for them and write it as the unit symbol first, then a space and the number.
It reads km/h 110
